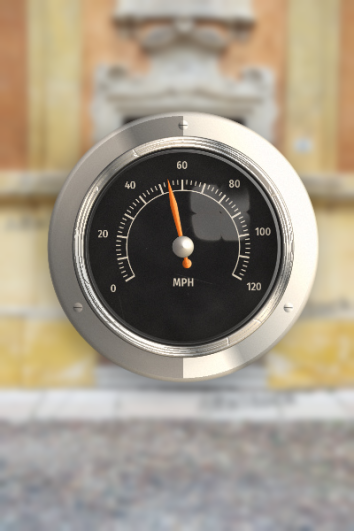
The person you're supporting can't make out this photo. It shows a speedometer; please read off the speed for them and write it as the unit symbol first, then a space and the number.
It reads mph 54
